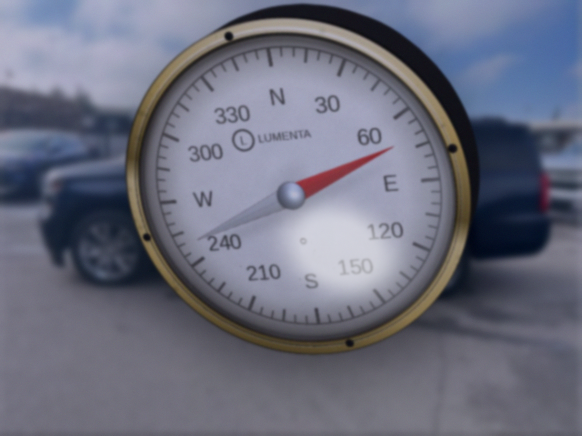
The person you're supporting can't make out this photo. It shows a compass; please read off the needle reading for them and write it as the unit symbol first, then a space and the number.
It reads ° 70
